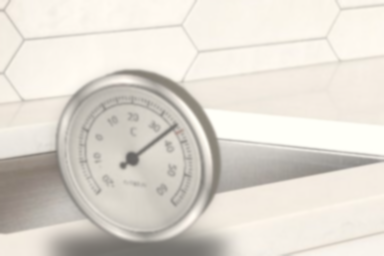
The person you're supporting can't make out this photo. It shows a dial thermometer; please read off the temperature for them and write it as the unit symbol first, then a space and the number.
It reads °C 35
